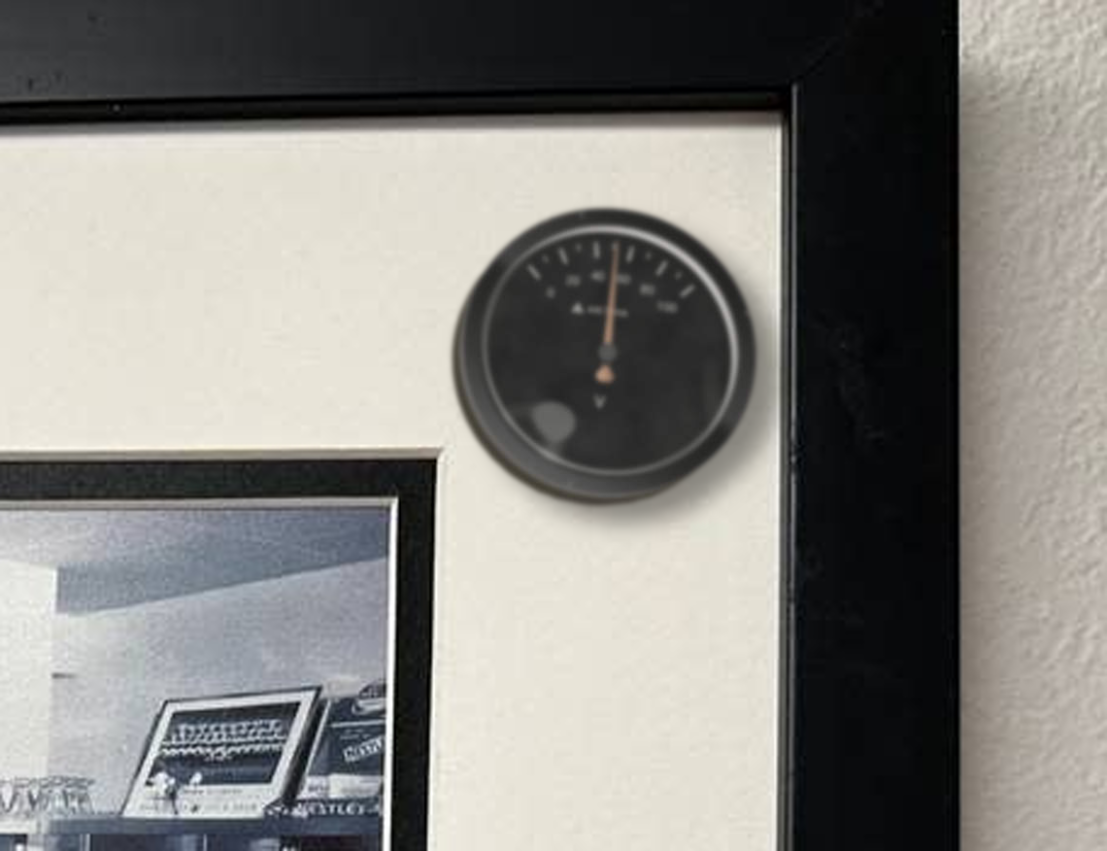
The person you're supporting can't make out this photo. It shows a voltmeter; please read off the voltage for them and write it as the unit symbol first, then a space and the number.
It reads V 50
